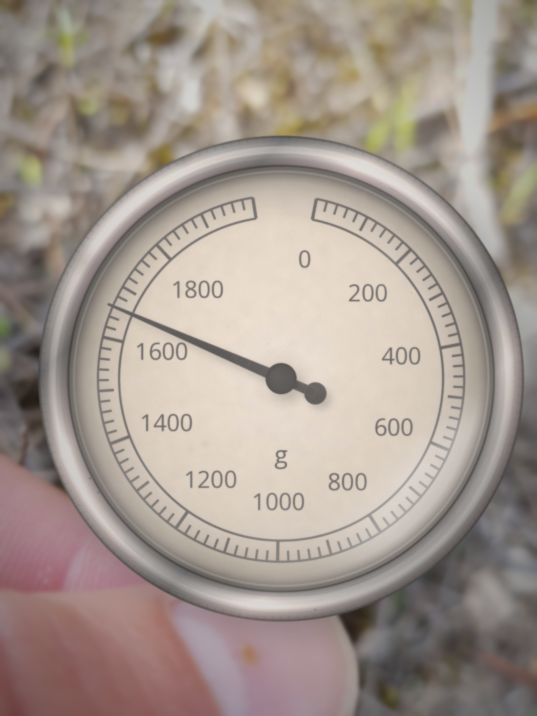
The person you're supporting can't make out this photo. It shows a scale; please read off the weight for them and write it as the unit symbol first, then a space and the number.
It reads g 1660
